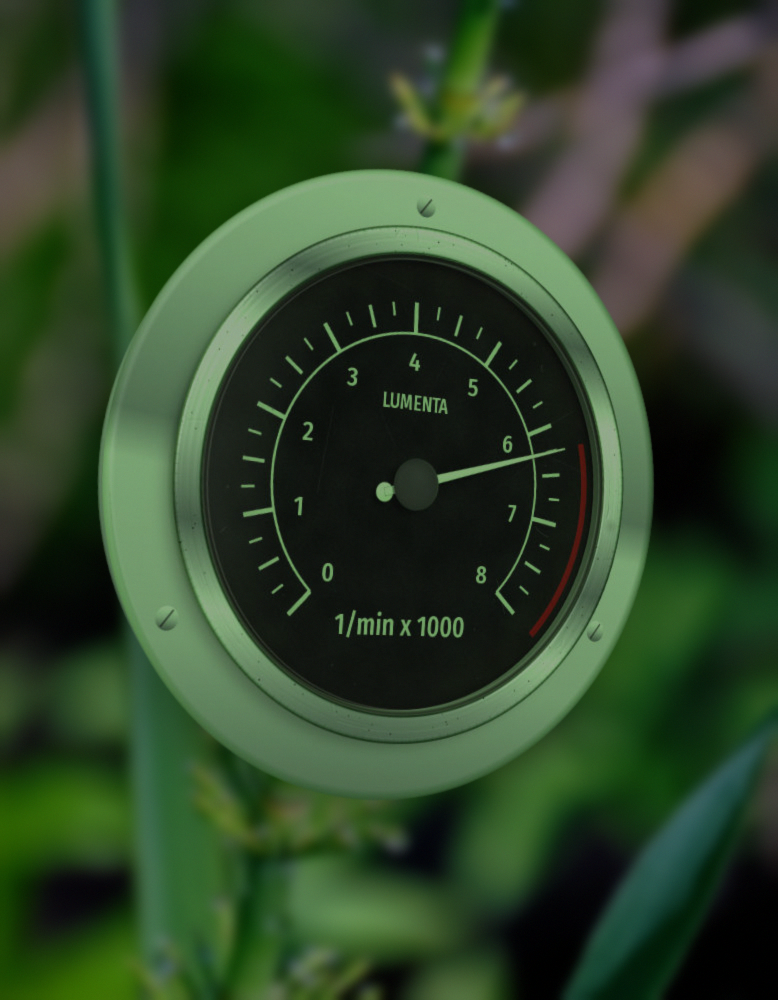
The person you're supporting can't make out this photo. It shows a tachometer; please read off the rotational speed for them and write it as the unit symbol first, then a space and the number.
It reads rpm 6250
